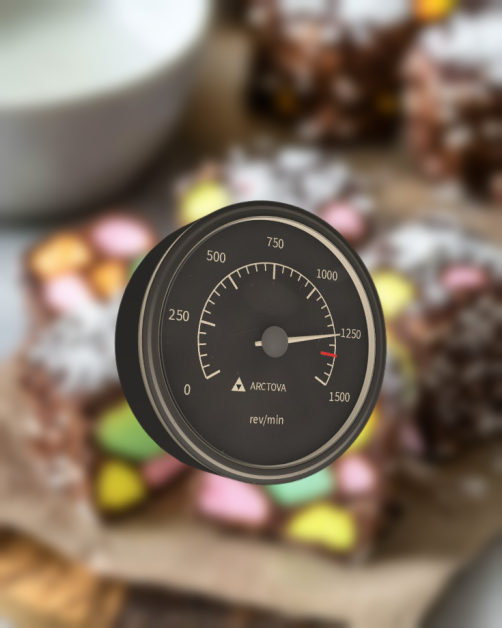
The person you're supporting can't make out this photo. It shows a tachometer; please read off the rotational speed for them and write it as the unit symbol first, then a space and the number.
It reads rpm 1250
